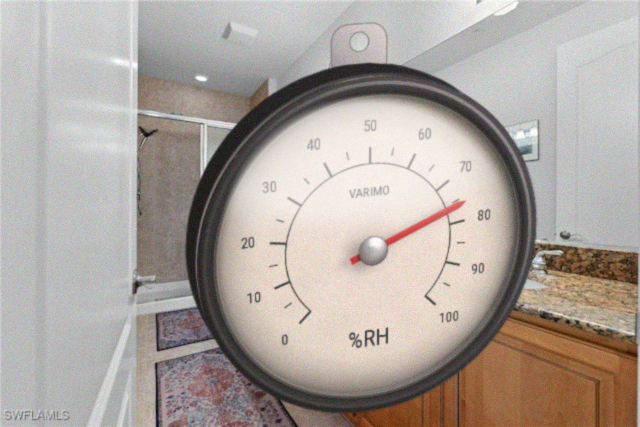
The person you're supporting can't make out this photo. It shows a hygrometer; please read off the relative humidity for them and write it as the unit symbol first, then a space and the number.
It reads % 75
